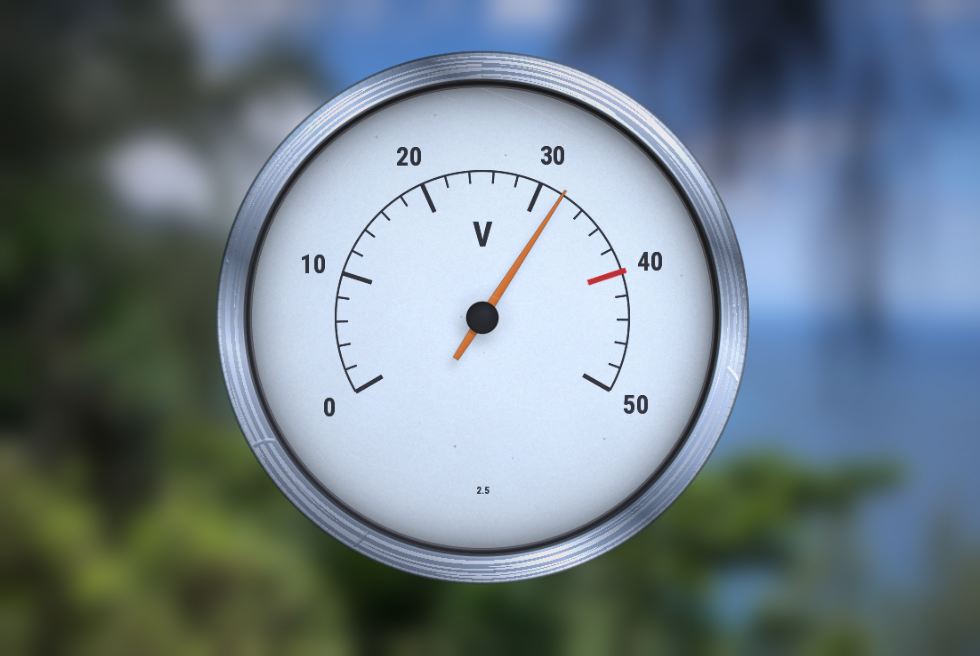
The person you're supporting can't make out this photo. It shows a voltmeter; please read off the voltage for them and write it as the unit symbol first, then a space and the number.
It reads V 32
